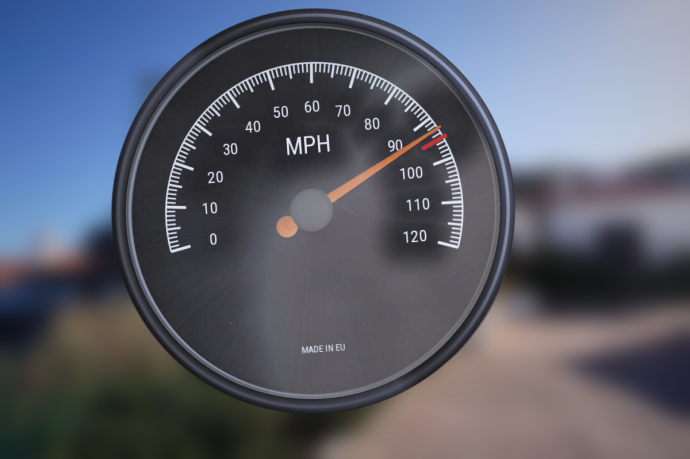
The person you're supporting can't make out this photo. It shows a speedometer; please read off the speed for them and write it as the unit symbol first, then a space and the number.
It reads mph 93
